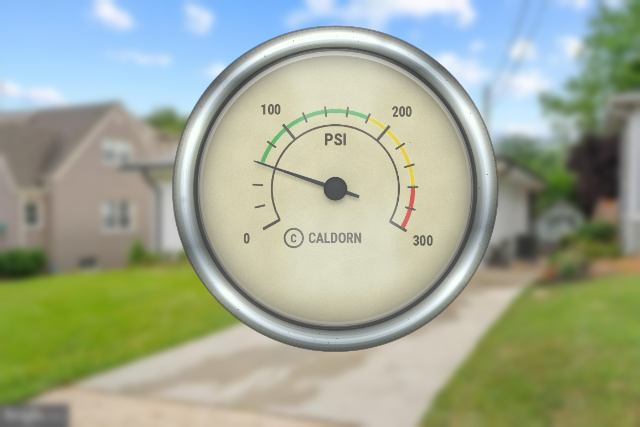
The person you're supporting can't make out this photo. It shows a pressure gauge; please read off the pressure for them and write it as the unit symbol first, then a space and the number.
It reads psi 60
